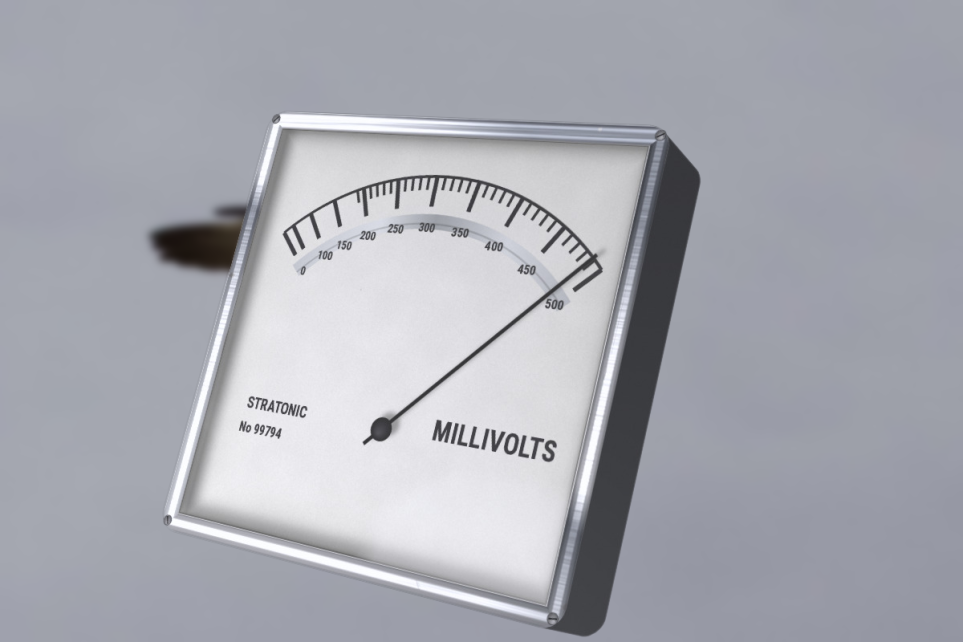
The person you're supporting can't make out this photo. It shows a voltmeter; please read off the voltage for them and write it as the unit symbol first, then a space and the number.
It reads mV 490
